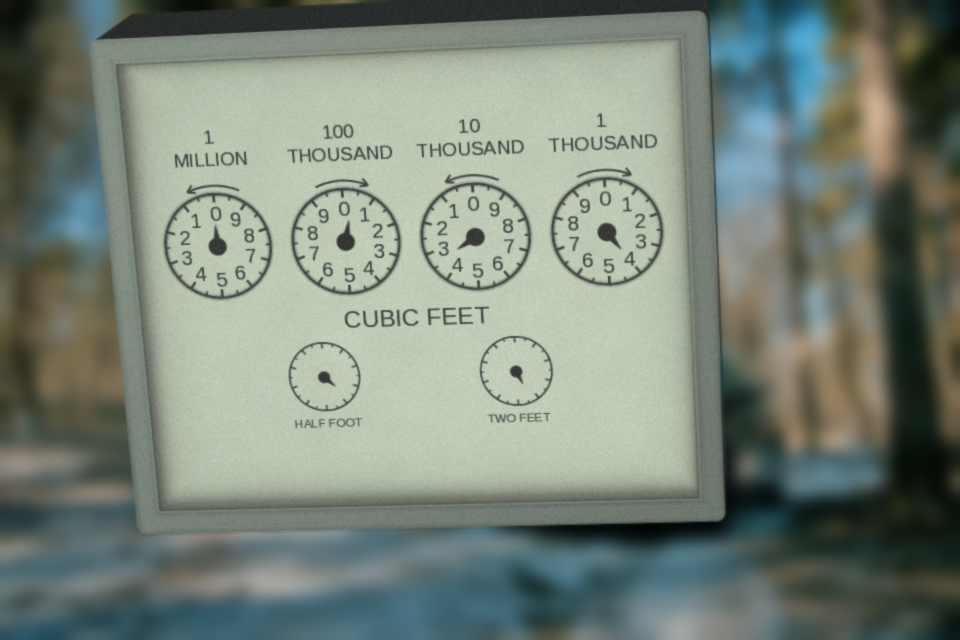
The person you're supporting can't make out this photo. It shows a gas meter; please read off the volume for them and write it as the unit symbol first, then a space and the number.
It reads ft³ 3400
